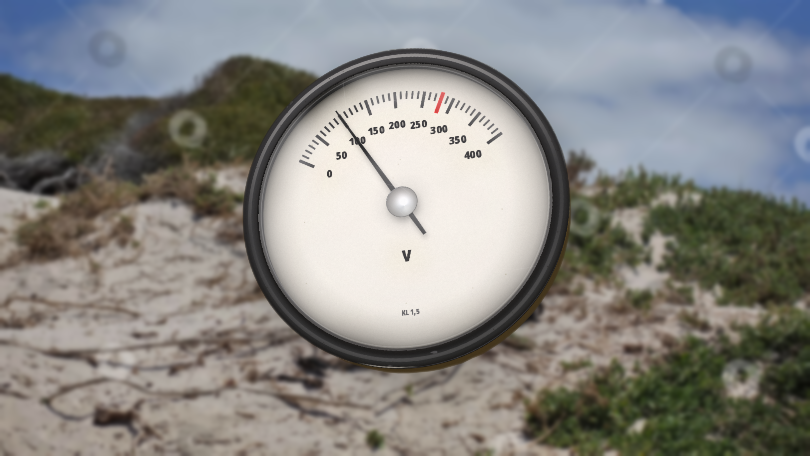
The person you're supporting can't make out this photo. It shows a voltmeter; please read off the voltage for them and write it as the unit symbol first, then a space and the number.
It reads V 100
